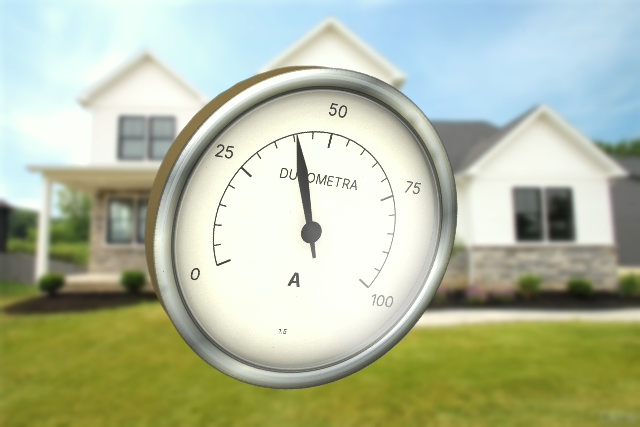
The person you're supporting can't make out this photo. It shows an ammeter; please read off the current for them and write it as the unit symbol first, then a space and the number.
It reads A 40
